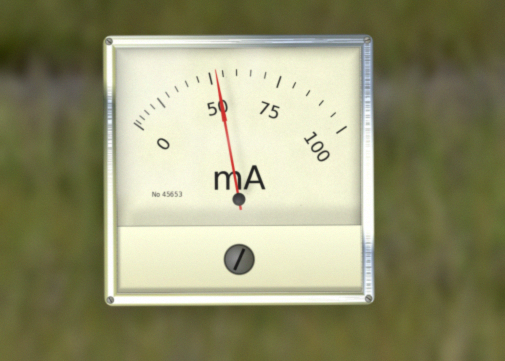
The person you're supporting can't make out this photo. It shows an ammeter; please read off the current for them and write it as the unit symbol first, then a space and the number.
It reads mA 52.5
